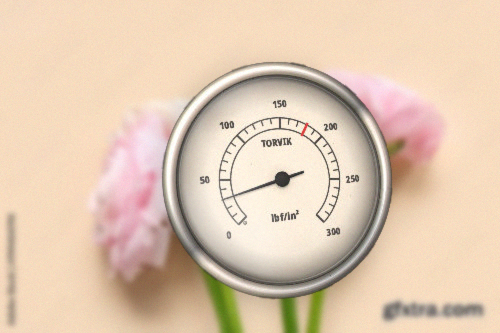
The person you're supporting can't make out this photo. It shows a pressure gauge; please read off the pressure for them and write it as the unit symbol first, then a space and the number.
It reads psi 30
